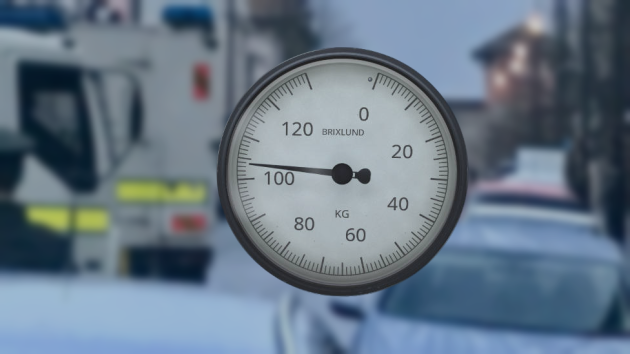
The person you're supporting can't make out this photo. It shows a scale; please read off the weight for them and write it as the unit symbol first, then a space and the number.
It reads kg 104
